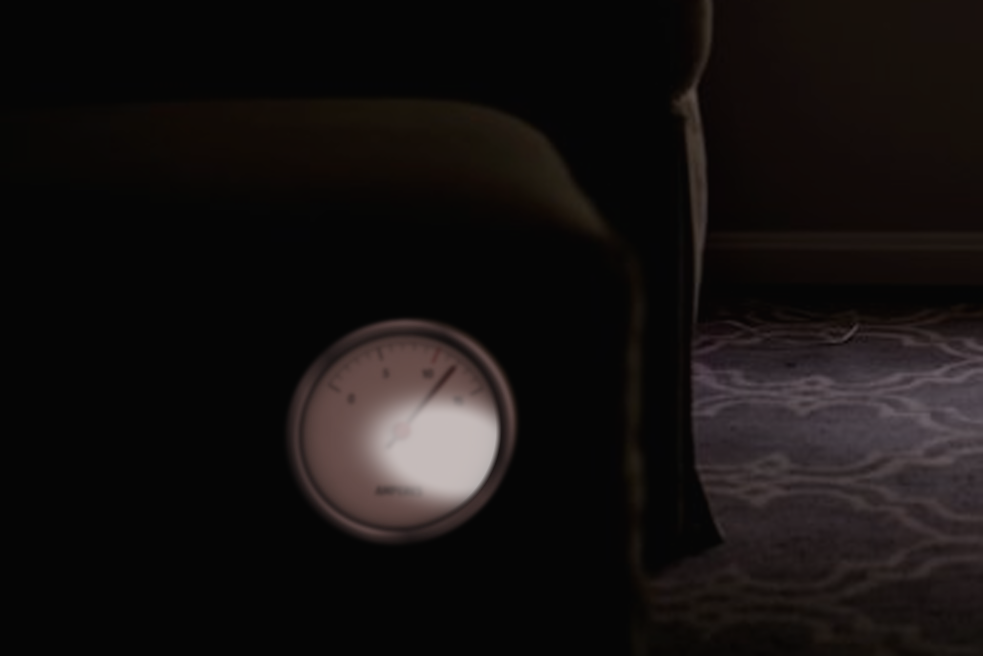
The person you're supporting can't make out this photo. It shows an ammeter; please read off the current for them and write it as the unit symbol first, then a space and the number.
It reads A 12
